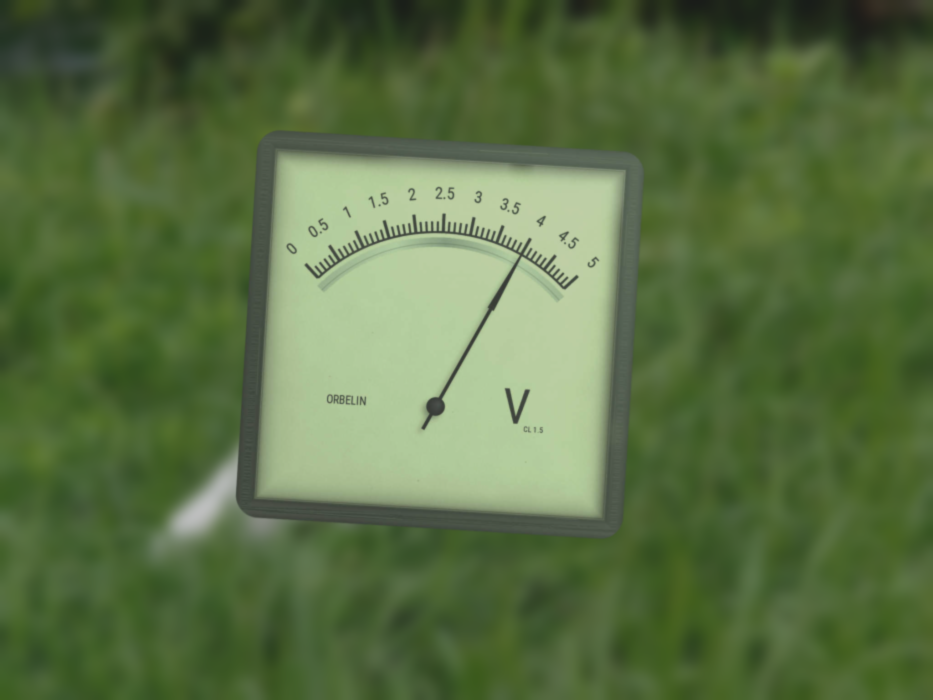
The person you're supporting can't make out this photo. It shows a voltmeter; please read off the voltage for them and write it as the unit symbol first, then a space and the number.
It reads V 4
